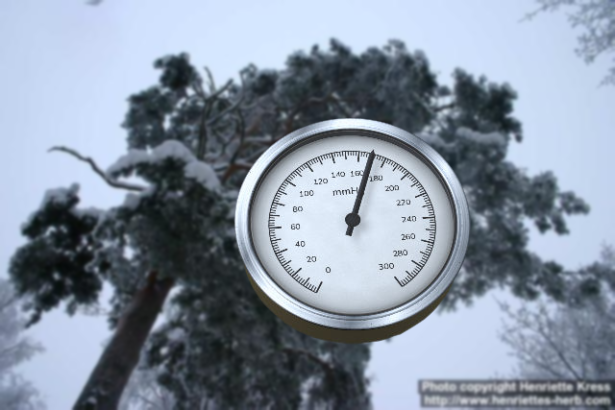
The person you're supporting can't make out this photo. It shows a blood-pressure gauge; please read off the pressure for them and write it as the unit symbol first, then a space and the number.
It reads mmHg 170
